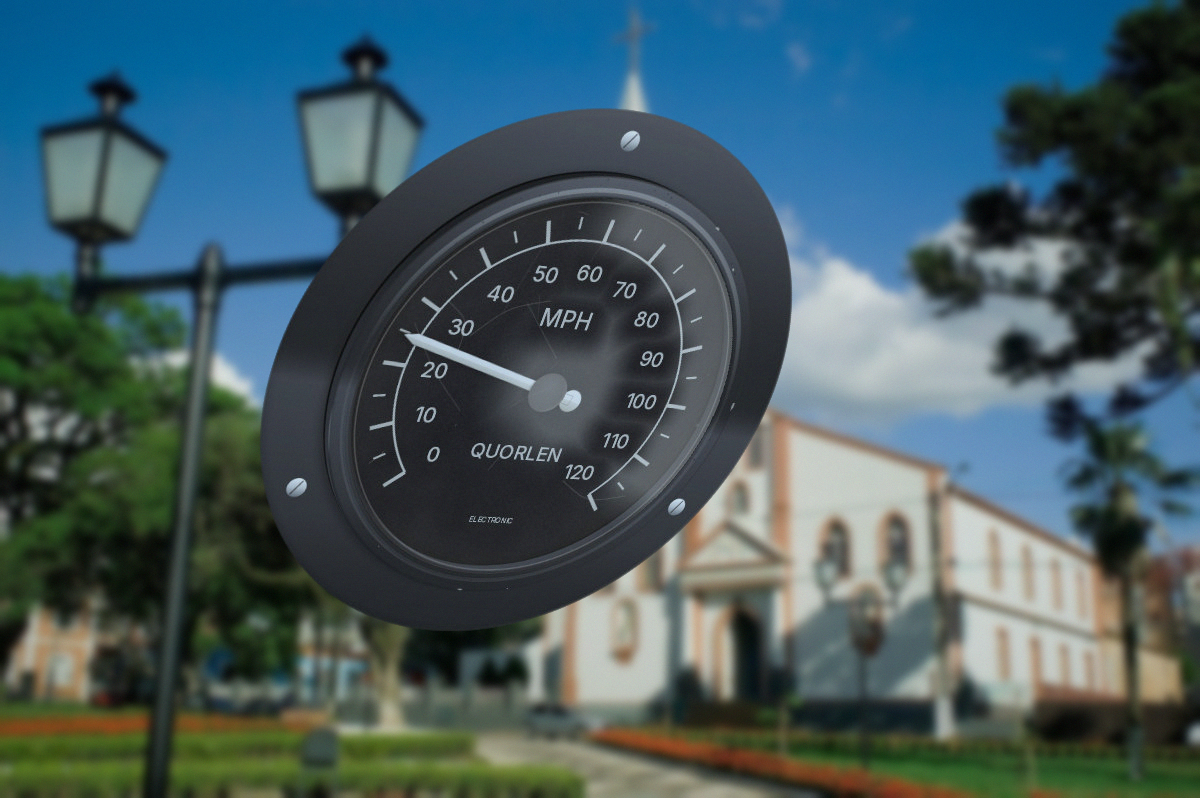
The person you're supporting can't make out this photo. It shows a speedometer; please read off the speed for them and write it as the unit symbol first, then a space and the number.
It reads mph 25
